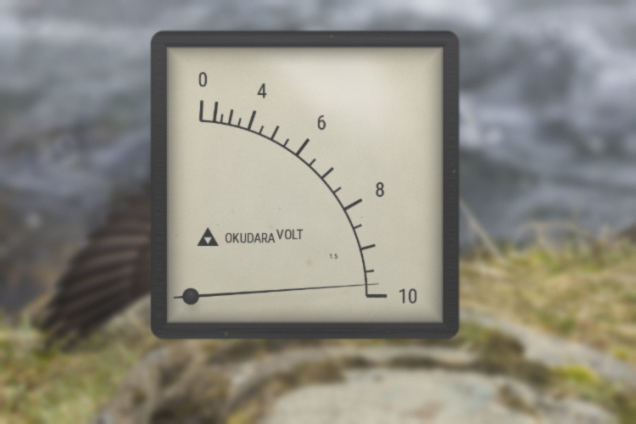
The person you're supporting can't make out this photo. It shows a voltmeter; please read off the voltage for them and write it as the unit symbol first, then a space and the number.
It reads V 9.75
